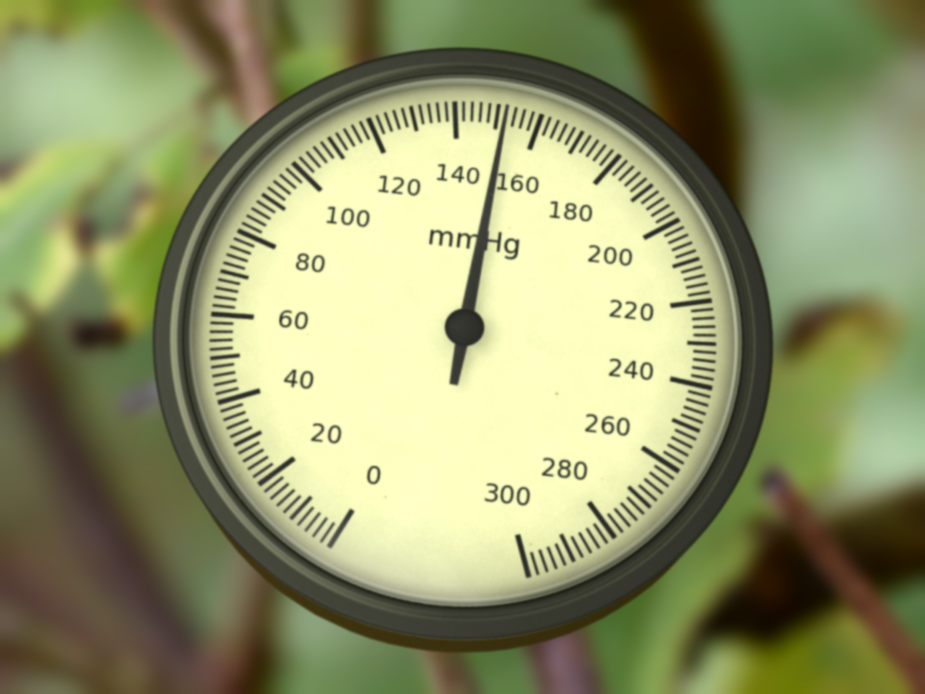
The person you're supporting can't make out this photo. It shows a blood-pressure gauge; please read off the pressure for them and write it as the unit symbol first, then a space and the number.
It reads mmHg 152
